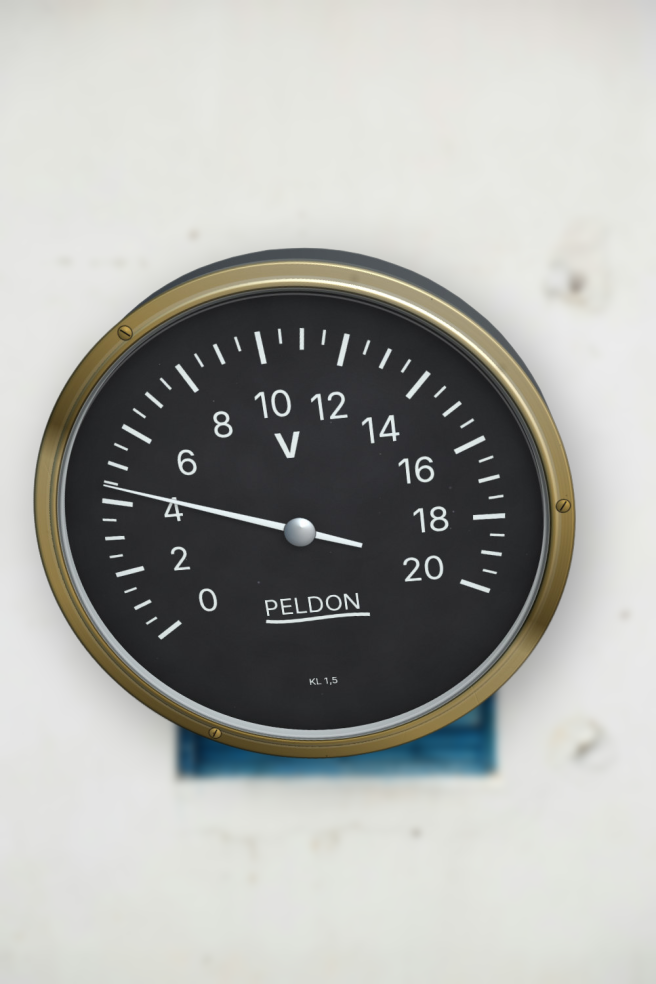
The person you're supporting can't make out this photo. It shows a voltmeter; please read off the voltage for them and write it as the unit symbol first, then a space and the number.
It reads V 4.5
